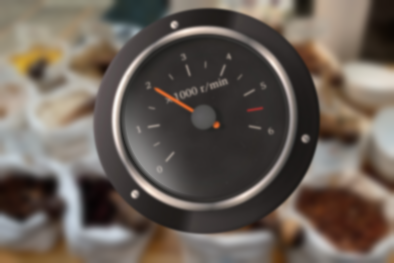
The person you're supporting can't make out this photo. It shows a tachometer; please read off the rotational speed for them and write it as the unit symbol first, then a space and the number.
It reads rpm 2000
